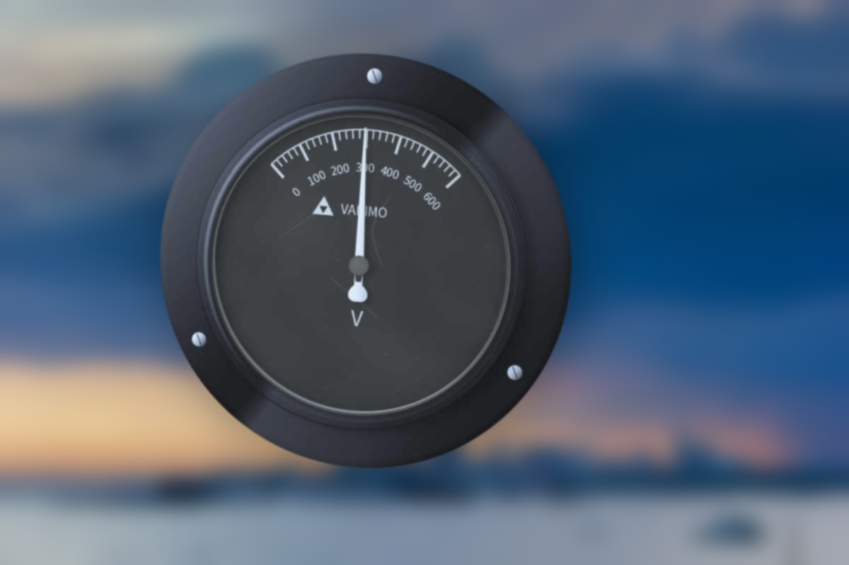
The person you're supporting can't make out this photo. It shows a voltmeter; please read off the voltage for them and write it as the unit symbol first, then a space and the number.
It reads V 300
